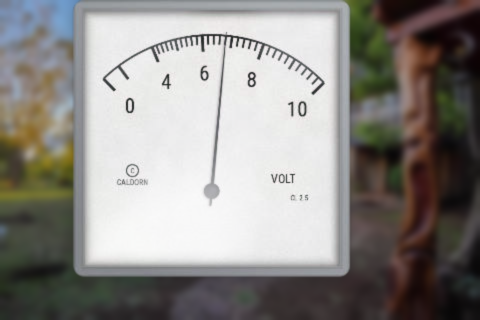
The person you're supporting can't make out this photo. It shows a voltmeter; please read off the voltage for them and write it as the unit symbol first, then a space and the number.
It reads V 6.8
